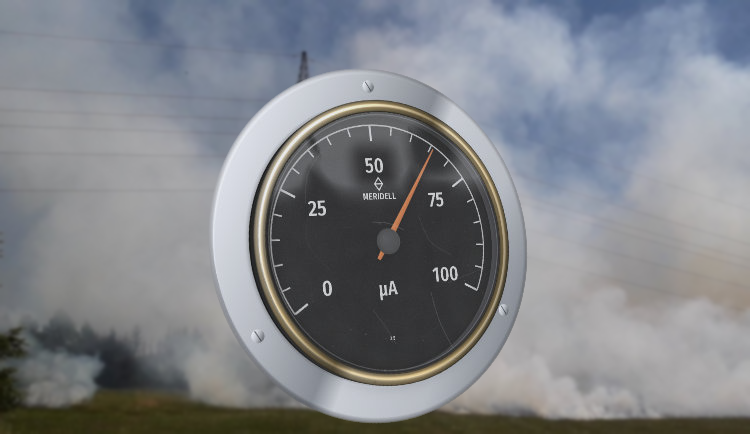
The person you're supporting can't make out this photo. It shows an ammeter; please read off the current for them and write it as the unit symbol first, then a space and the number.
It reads µA 65
